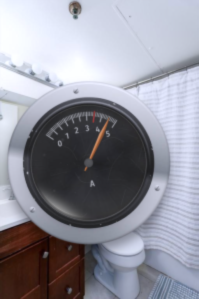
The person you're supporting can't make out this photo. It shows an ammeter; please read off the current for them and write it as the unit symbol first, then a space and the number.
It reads A 4.5
